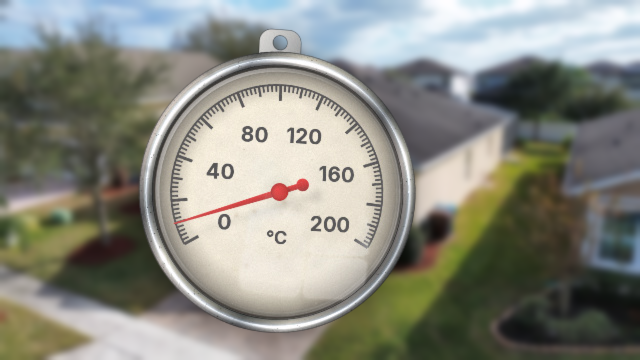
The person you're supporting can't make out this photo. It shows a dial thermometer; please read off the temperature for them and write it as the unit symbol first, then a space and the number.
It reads °C 10
